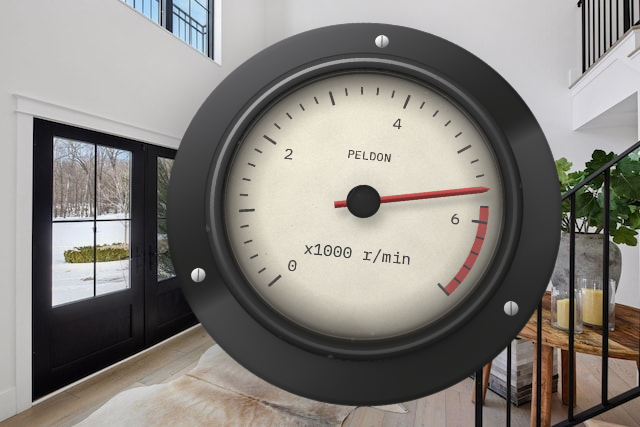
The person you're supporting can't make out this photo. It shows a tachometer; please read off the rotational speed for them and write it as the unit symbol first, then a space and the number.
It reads rpm 5600
